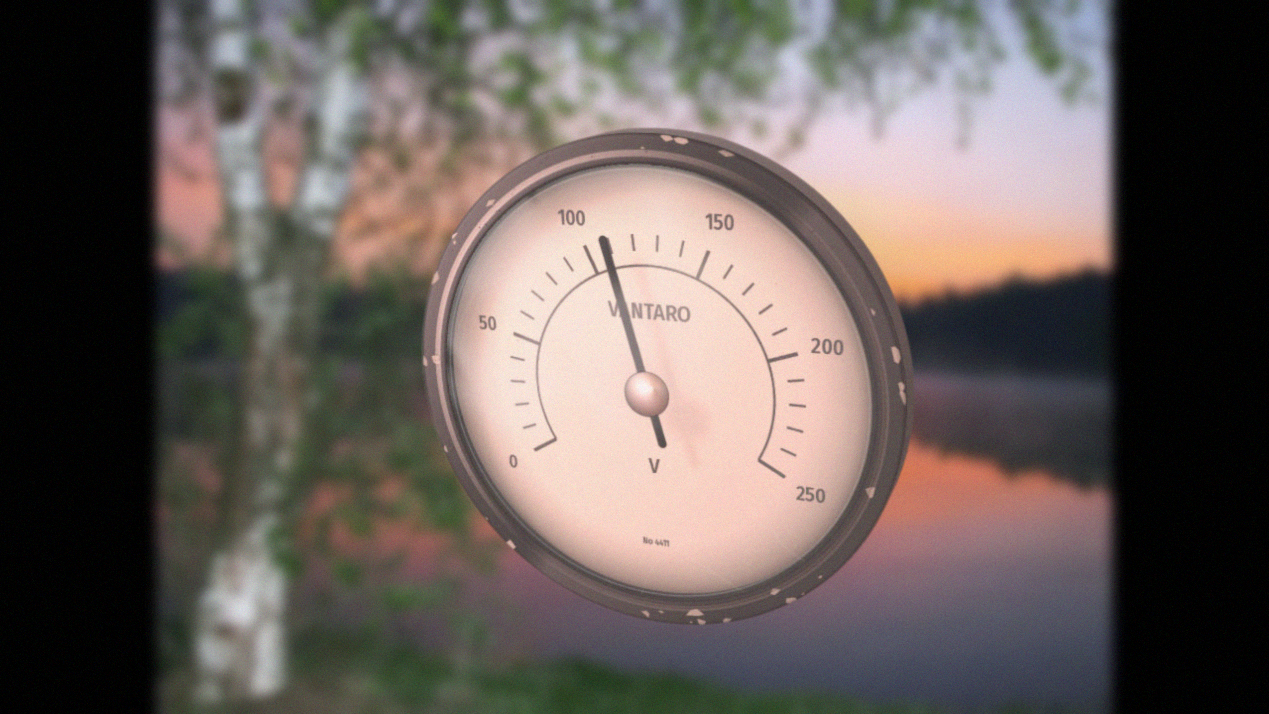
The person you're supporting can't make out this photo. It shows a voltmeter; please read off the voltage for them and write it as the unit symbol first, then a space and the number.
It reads V 110
